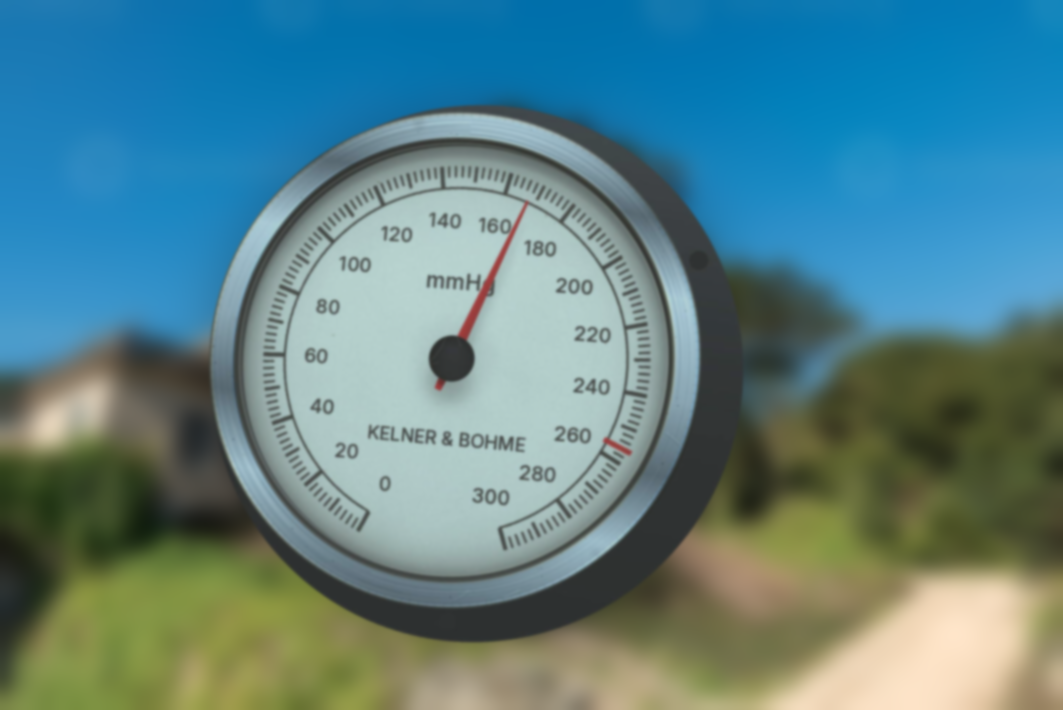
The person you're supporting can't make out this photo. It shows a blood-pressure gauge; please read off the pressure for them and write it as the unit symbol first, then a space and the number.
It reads mmHg 168
